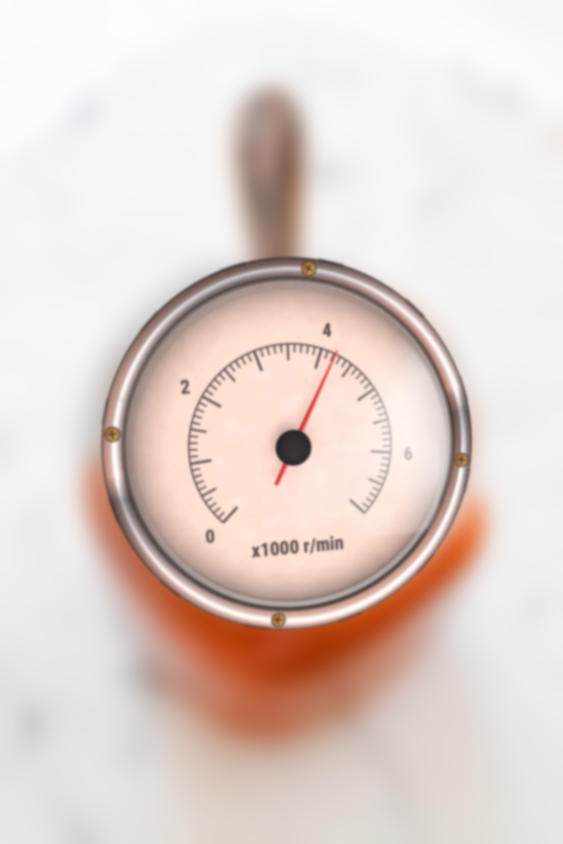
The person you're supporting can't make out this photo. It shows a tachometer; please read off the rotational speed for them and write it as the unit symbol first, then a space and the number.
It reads rpm 4200
